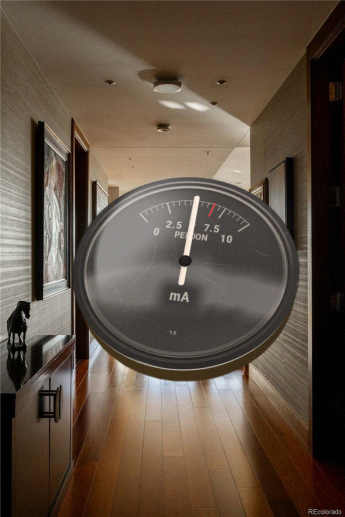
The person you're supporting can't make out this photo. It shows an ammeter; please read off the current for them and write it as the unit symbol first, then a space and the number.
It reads mA 5
